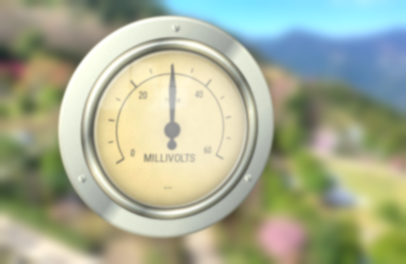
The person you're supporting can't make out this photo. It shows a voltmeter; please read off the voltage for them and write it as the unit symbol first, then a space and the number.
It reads mV 30
